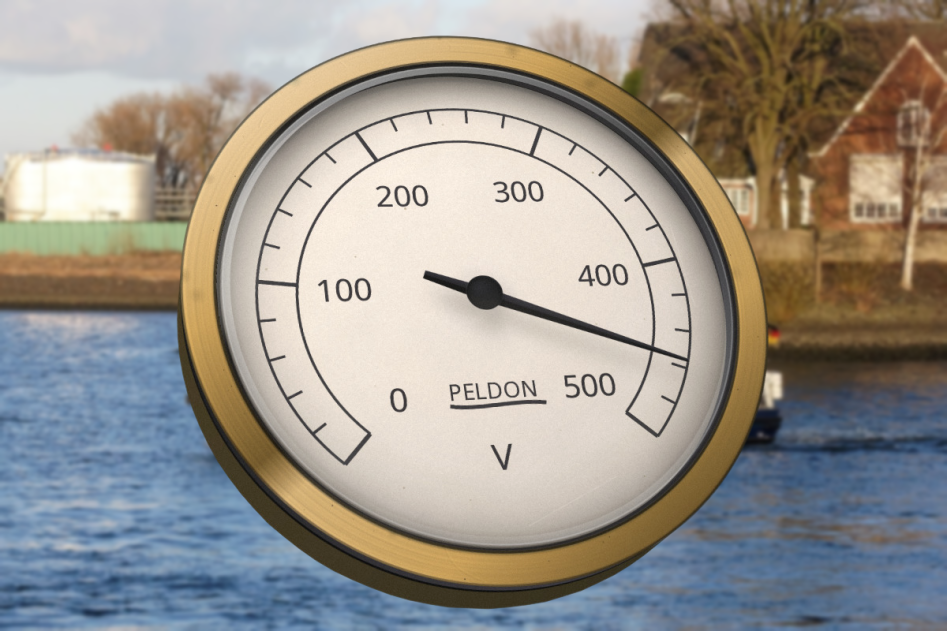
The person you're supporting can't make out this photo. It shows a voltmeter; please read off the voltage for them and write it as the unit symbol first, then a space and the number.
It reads V 460
